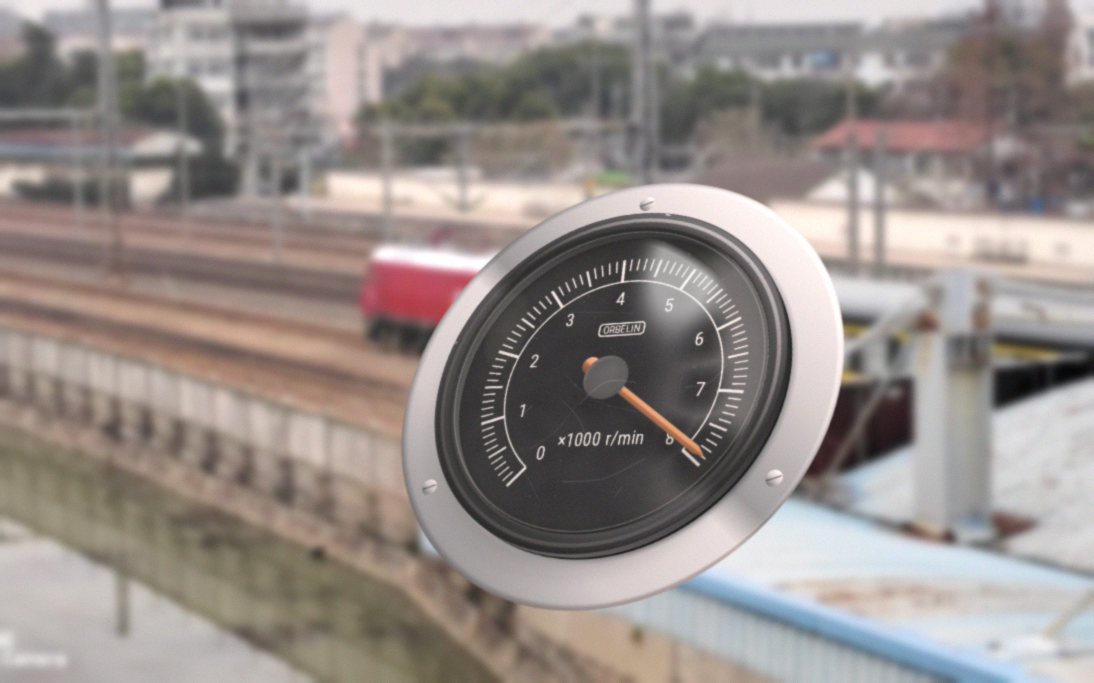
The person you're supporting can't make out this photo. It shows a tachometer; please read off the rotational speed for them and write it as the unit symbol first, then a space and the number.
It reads rpm 7900
